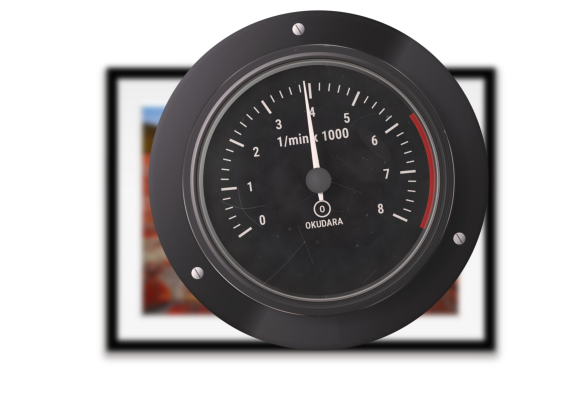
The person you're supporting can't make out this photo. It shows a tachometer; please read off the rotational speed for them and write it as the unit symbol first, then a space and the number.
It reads rpm 3900
